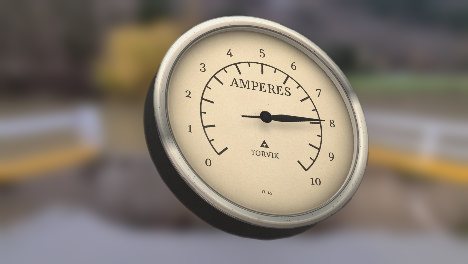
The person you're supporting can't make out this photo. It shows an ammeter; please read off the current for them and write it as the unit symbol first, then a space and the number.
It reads A 8
